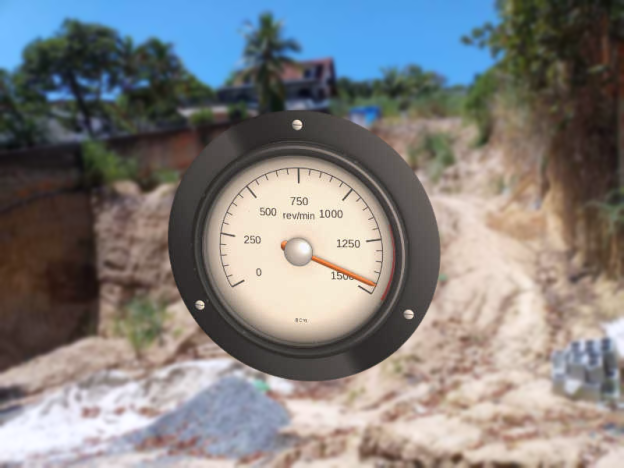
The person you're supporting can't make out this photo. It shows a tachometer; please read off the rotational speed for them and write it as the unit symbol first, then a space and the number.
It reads rpm 1450
